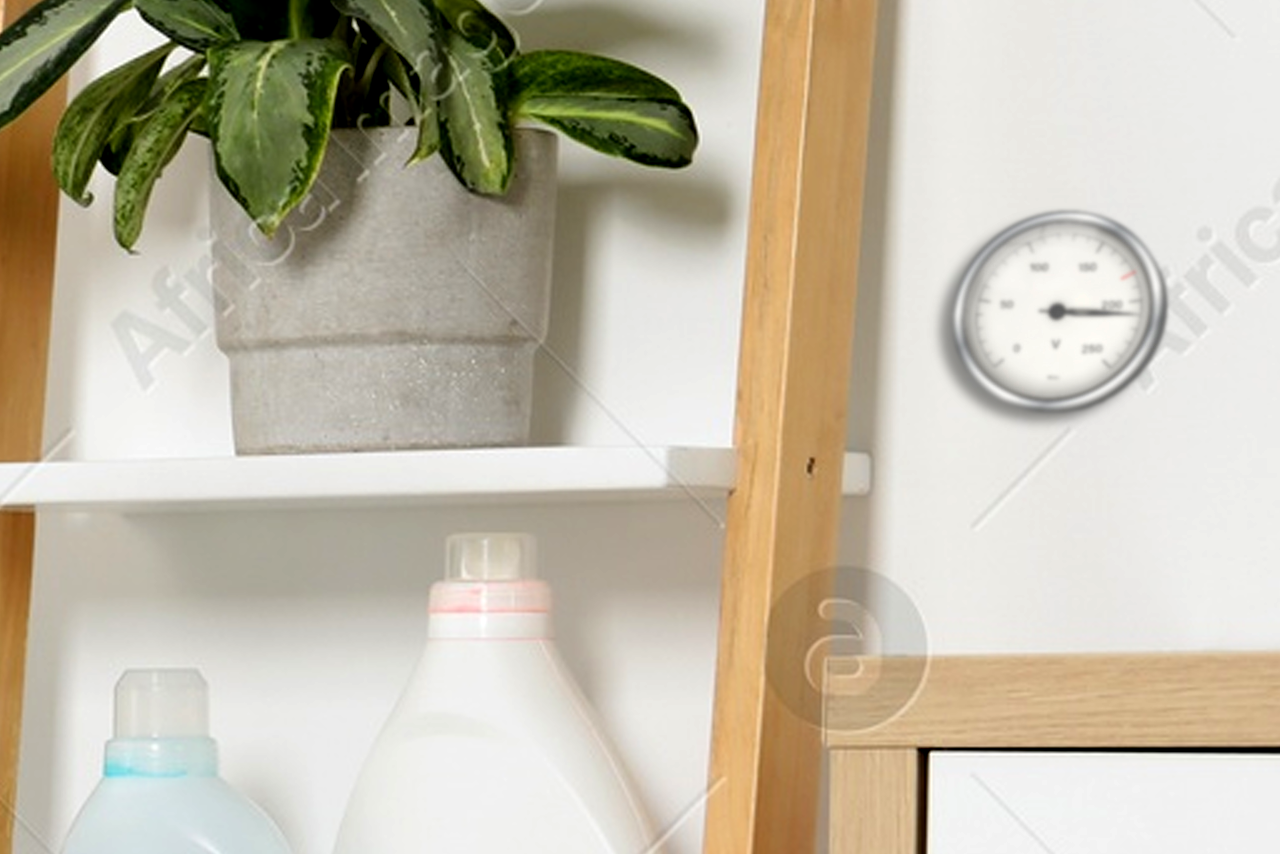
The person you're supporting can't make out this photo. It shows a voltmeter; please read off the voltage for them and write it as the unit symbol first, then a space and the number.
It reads V 210
